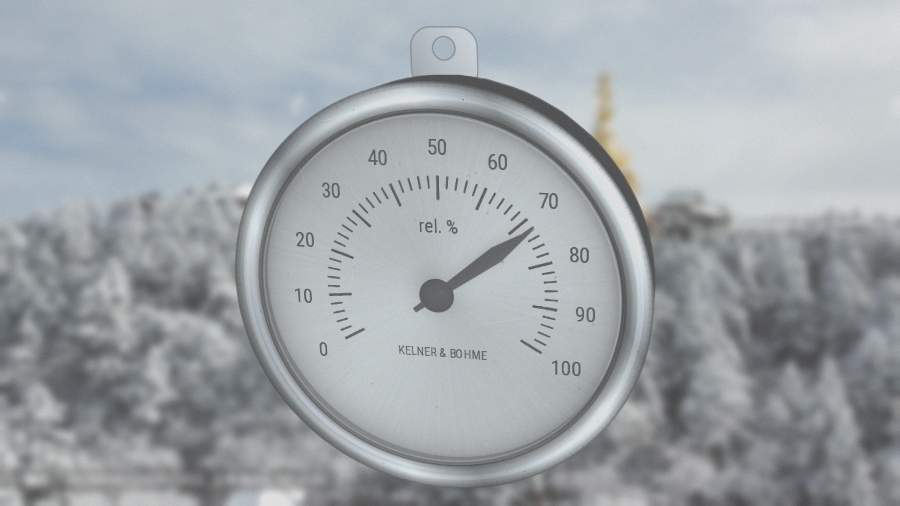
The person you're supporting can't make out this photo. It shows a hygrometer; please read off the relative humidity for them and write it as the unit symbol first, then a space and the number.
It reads % 72
